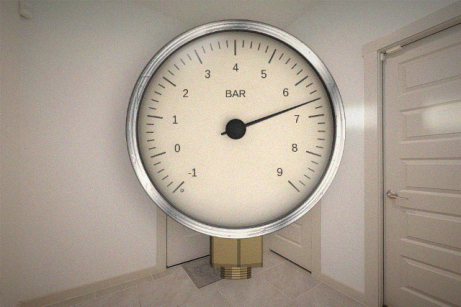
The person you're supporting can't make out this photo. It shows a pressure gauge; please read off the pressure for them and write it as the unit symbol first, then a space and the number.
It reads bar 6.6
